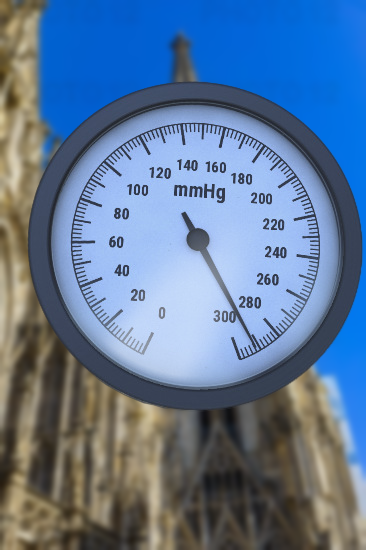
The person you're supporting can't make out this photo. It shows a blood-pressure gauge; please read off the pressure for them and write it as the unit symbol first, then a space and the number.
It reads mmHg 292
